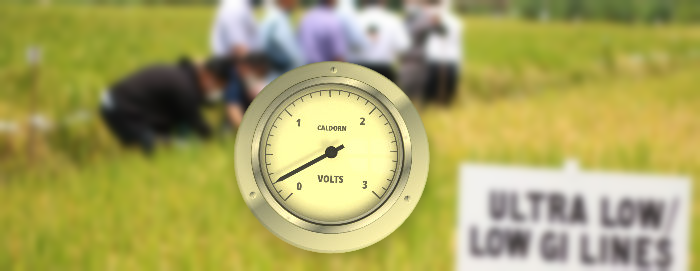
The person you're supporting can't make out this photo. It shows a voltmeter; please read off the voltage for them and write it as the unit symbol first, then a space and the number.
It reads V 0.2
